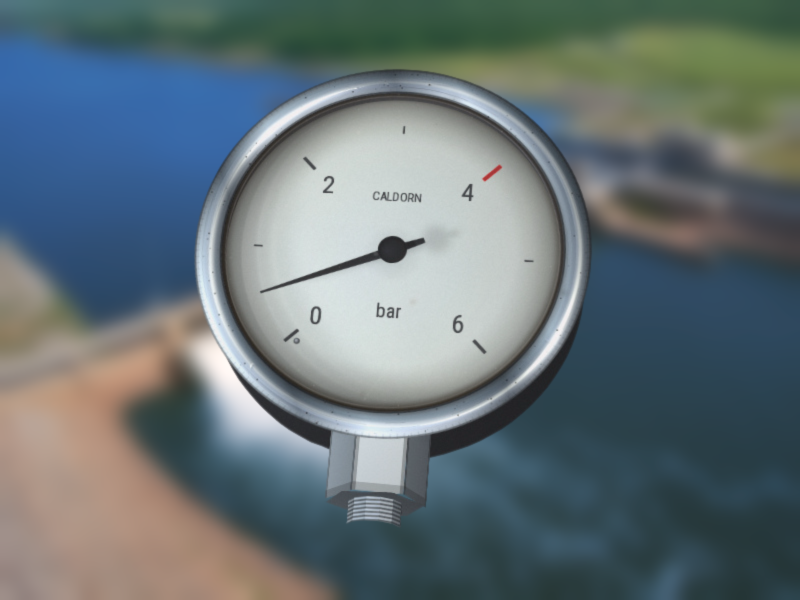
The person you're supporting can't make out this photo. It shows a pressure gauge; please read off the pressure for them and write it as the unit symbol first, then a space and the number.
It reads bar 0.5
